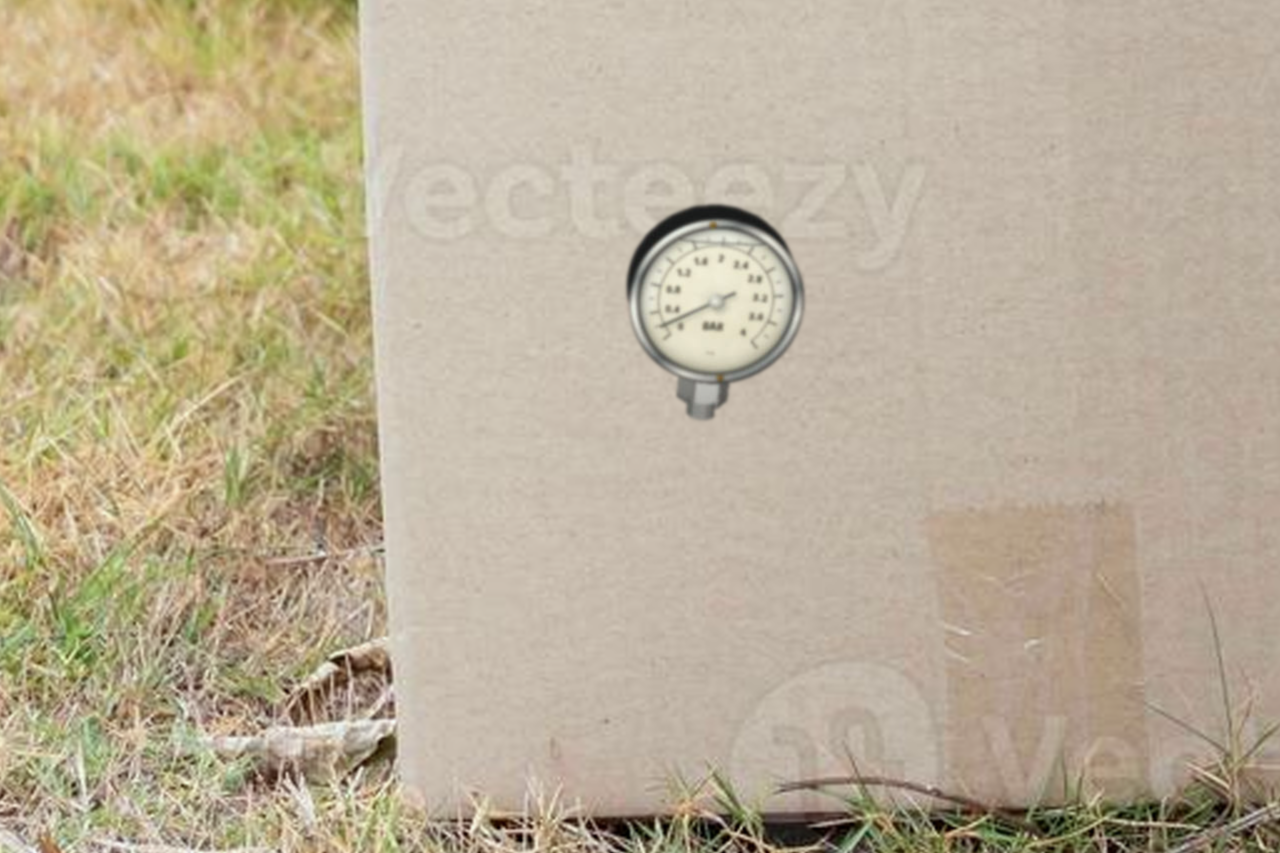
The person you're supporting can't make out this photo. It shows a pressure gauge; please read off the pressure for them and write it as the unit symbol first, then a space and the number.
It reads bar 0.2
